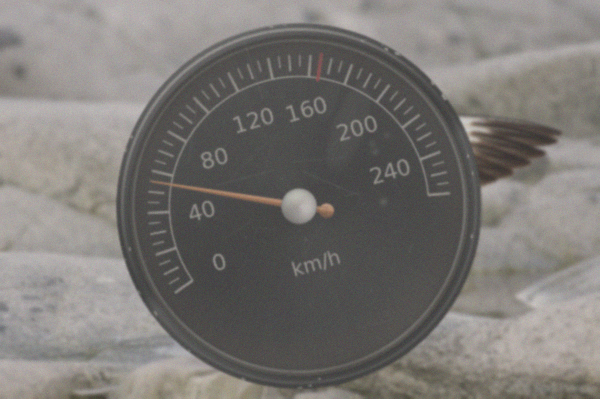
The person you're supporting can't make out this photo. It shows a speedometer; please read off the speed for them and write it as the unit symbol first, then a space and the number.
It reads km/h 55
